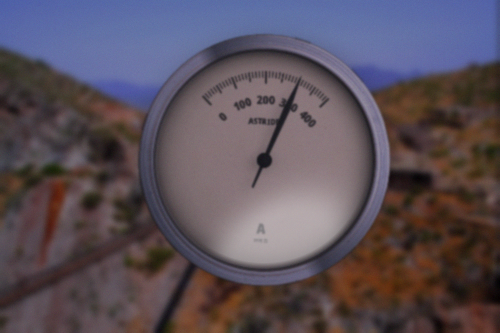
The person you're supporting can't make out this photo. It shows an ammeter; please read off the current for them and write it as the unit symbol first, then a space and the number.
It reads A 300
